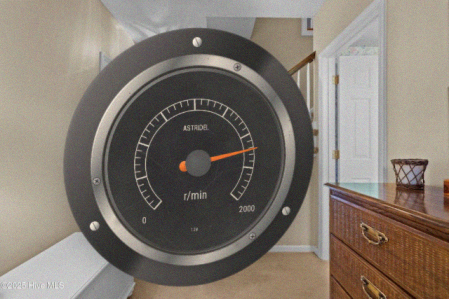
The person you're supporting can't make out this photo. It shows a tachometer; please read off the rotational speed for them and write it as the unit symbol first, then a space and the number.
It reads rpm 1600
